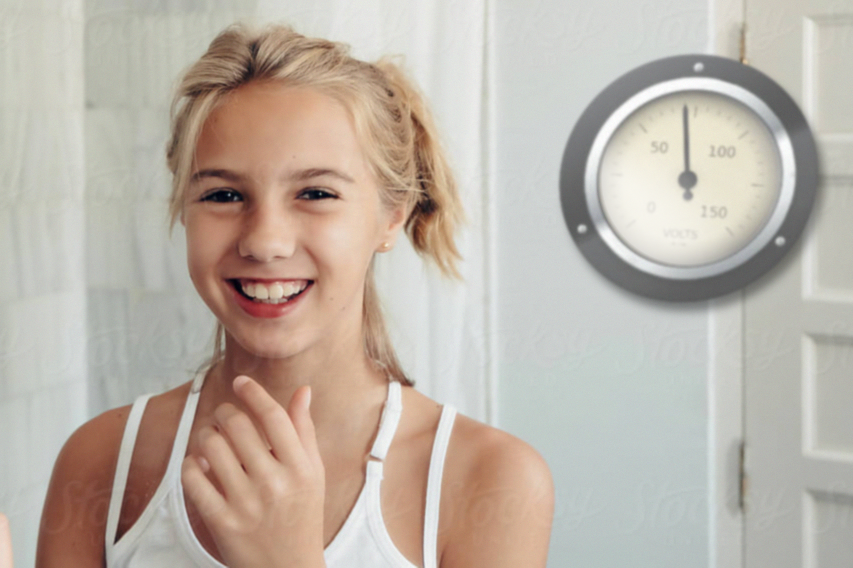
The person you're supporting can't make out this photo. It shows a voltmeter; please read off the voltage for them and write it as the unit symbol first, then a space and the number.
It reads V 70
